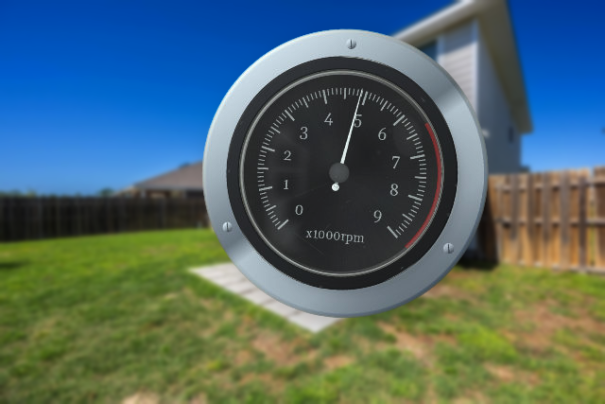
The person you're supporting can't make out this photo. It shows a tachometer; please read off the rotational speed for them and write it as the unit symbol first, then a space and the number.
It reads rpm 4900
